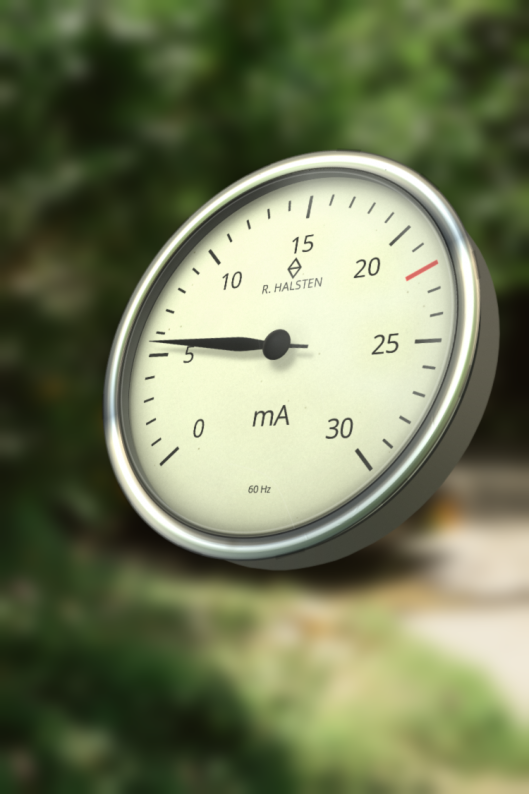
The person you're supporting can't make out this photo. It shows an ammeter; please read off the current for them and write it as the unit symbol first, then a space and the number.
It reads mA 5.5
